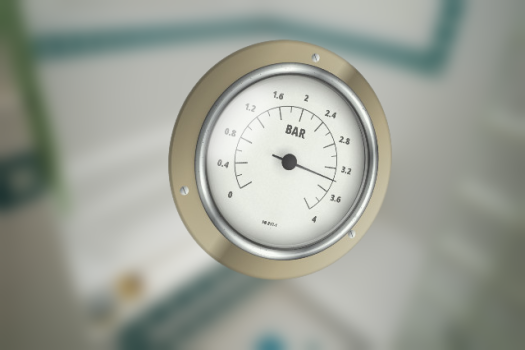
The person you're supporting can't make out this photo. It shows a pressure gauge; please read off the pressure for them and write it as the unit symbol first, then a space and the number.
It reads bar 3.4
